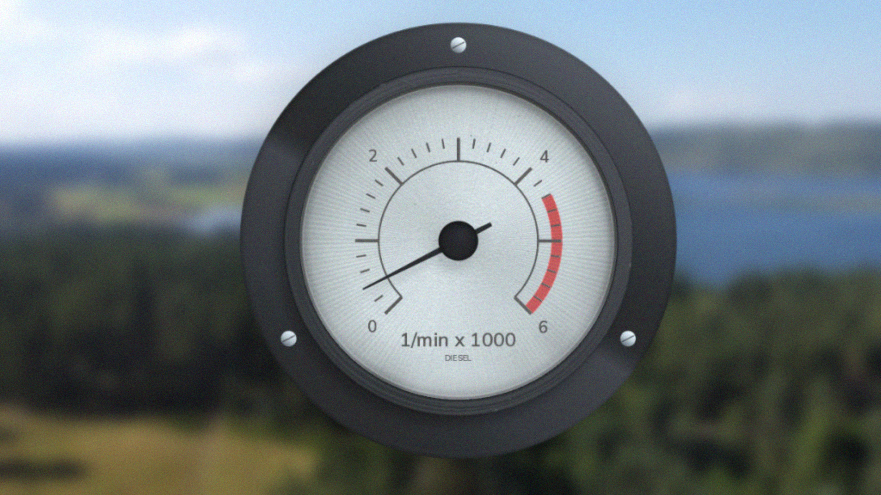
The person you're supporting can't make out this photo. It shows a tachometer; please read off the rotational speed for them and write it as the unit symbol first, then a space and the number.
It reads rpm 400
